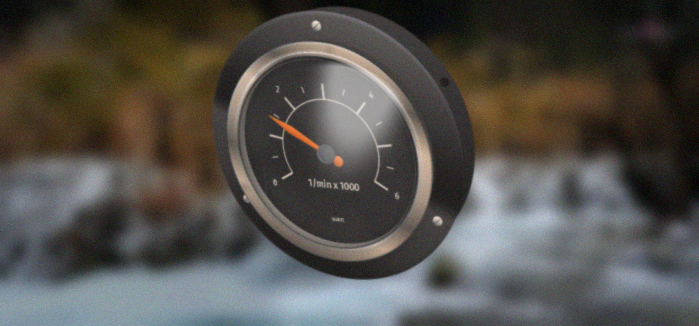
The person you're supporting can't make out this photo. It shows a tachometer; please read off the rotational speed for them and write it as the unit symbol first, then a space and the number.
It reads rpm 1500
